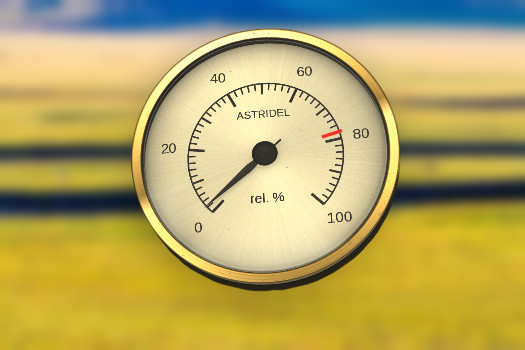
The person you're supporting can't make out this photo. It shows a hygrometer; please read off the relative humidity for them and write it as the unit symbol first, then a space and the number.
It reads % 2
